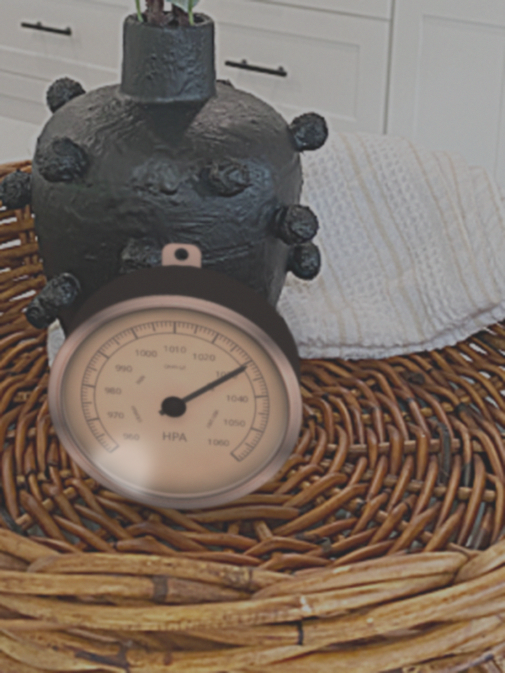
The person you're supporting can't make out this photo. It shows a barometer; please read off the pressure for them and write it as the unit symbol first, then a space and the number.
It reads hPa 1030
